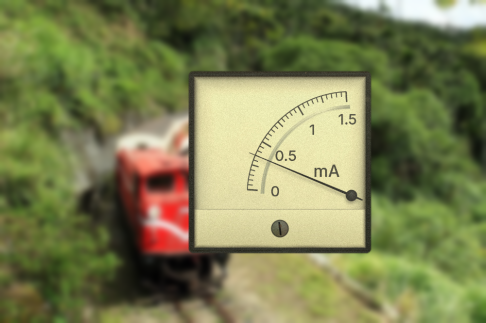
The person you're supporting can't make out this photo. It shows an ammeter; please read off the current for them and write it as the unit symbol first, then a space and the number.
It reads mA 0.35
